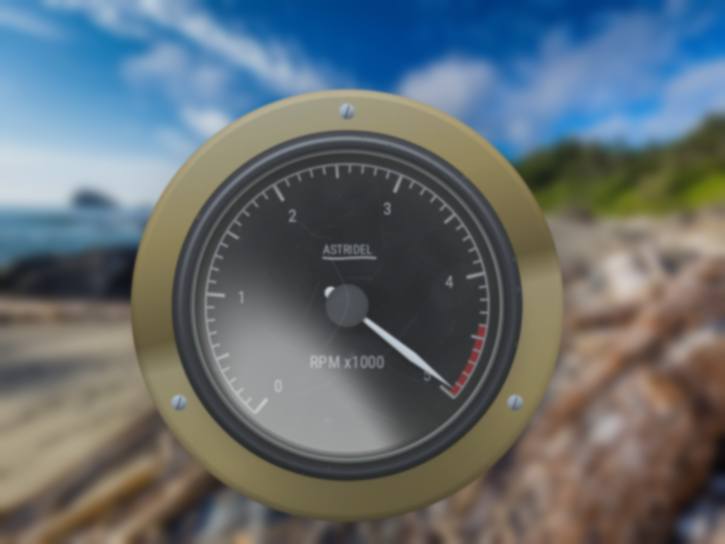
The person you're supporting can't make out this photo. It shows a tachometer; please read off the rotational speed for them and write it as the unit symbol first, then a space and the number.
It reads rpm 4950
